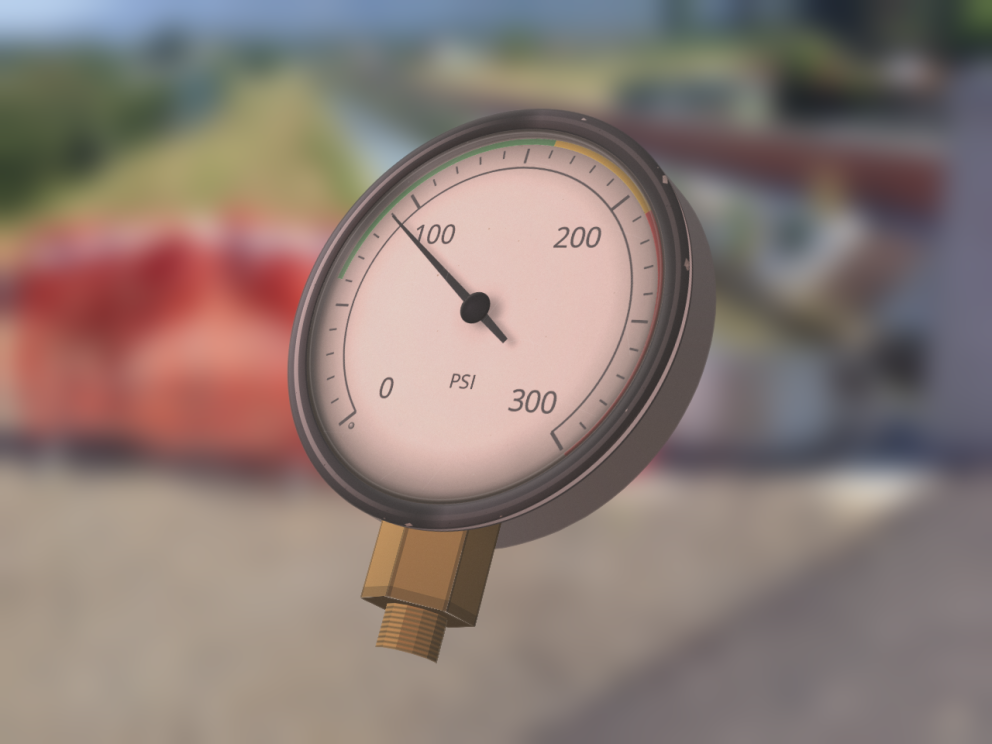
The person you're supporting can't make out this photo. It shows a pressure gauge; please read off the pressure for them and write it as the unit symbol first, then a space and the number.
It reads psi 90
